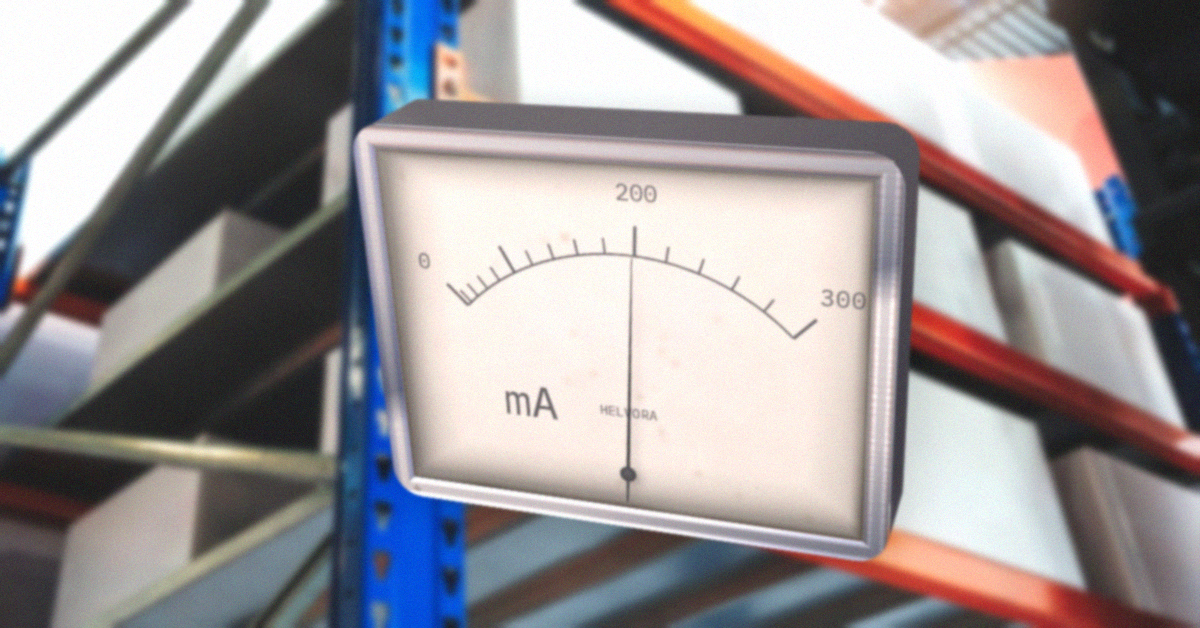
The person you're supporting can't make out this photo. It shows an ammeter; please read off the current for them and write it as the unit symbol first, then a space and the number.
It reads mA 200
